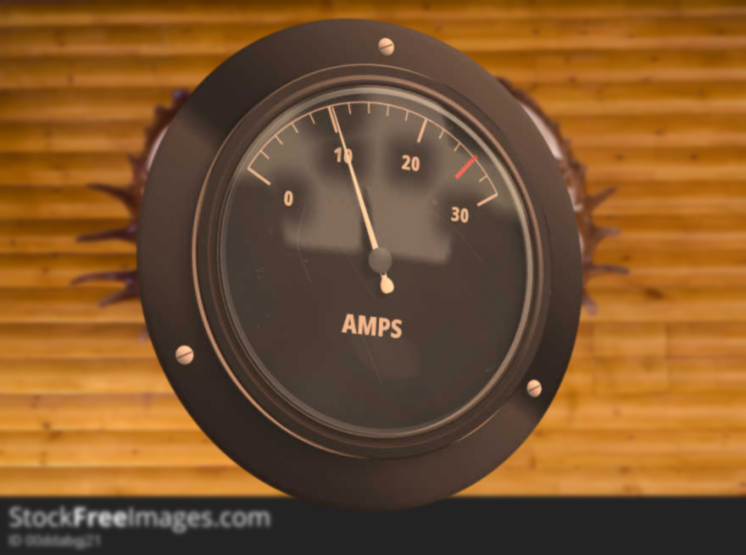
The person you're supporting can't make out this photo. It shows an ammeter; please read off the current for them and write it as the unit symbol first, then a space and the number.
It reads A 10
